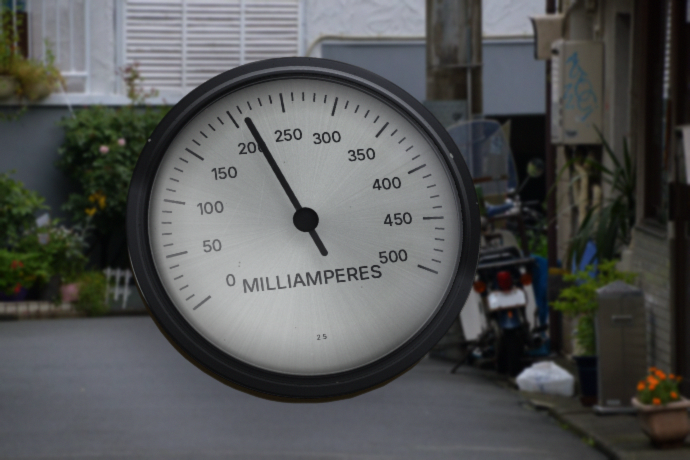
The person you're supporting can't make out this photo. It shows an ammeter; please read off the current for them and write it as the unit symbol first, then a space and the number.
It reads mA 210
